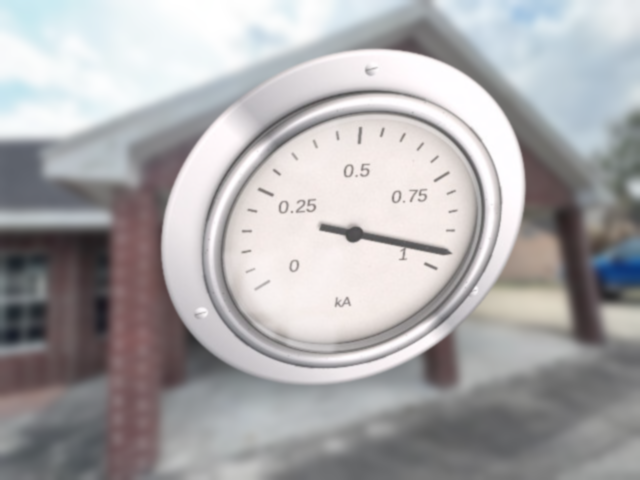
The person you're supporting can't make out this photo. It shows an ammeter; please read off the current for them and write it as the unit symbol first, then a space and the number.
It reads kA 0.95
